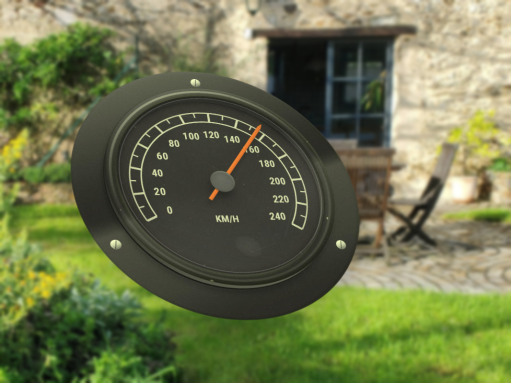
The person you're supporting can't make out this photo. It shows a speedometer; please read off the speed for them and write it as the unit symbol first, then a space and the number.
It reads km/h 155
